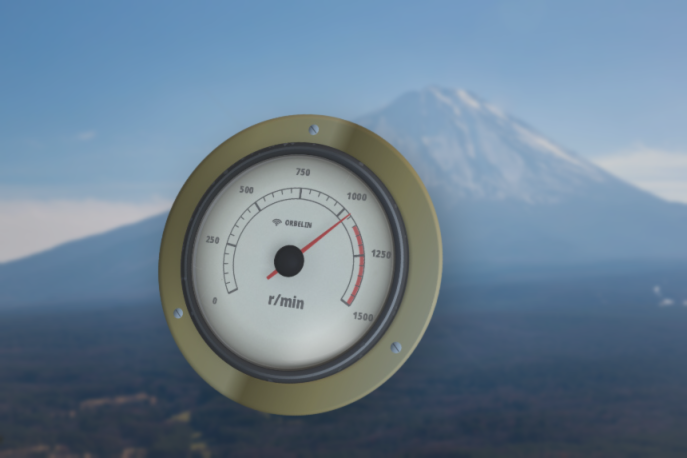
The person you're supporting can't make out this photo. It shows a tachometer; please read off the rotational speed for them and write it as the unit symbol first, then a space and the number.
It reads rpm 1050
